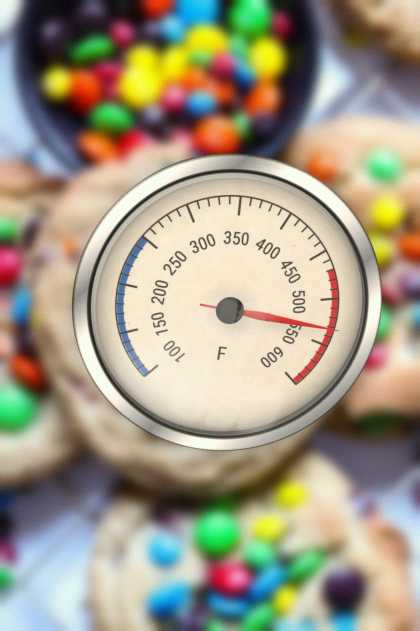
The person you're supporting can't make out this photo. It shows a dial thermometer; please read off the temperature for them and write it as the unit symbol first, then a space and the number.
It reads °F 530
